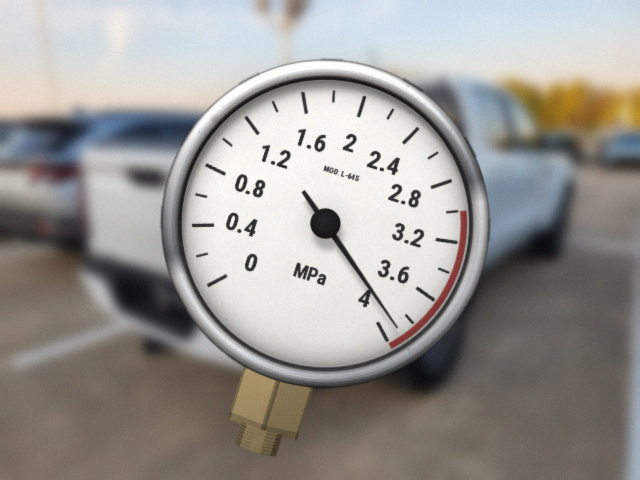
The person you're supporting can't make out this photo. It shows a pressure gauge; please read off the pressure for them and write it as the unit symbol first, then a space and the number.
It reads MPa 3.9
